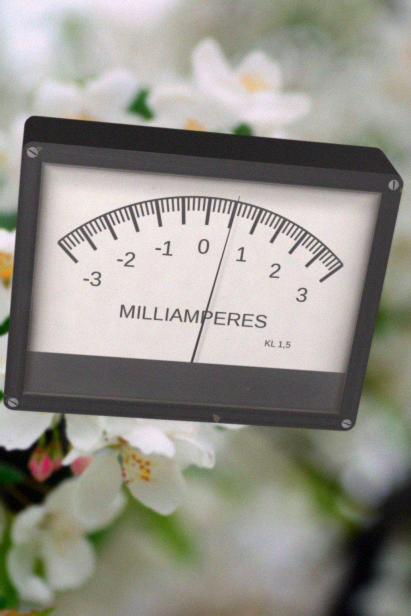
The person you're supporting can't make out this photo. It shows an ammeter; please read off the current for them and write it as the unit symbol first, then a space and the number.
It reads mA 0.5
